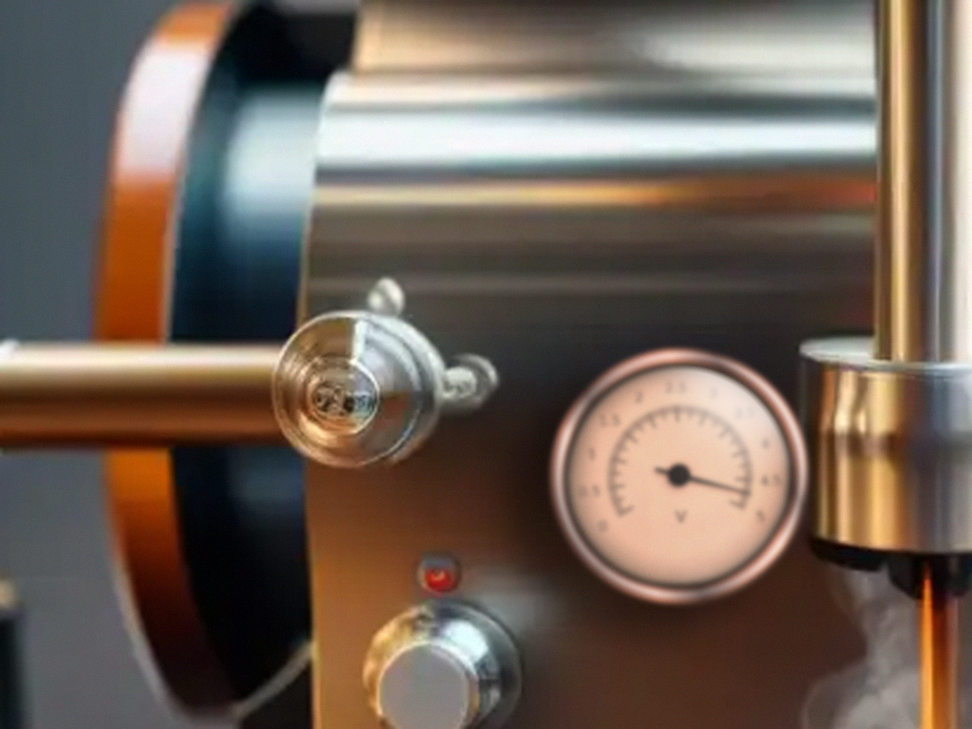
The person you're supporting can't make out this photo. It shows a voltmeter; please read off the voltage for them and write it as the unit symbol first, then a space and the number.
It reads V 4.75
